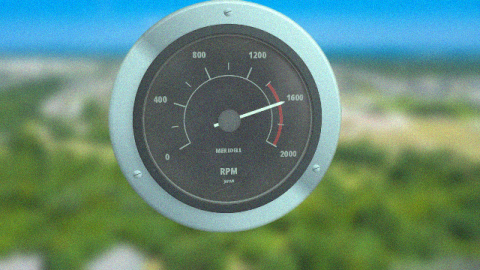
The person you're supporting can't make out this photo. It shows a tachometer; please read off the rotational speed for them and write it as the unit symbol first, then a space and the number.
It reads rpm 1600
